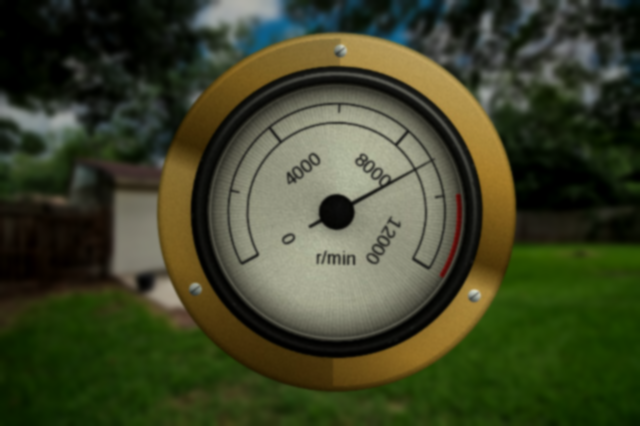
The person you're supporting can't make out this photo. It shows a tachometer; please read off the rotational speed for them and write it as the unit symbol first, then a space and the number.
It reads rpm 9000
